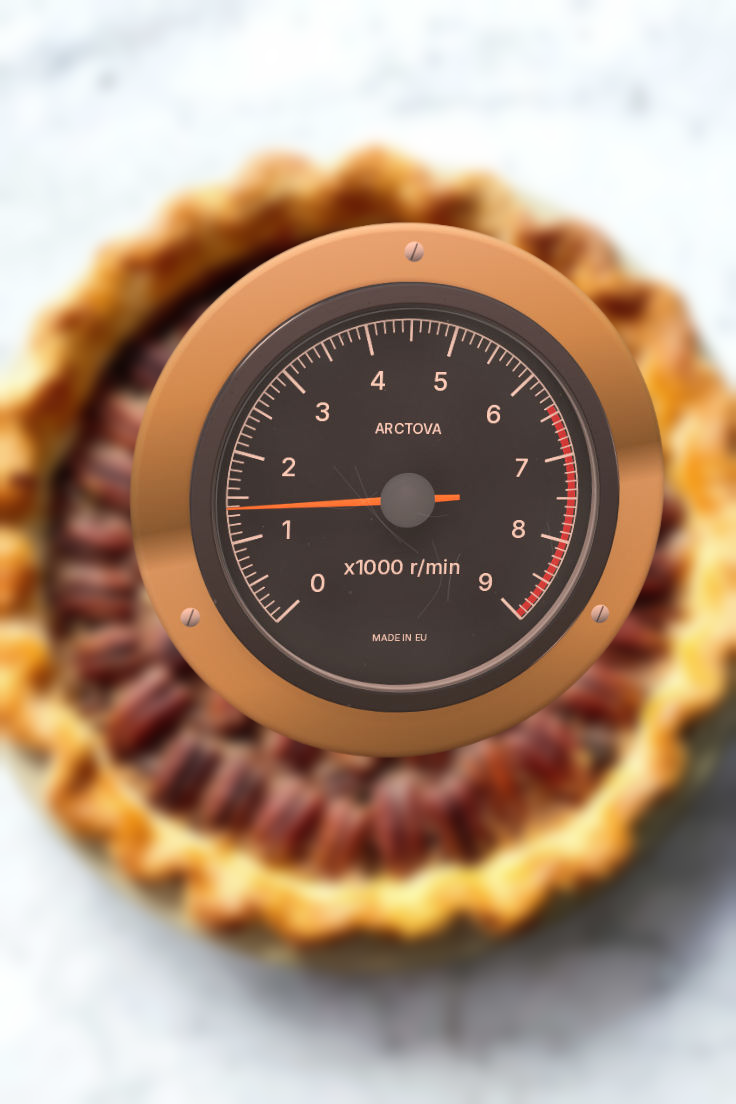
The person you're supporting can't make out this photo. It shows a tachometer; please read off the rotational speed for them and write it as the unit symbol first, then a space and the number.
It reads rpm 1400
